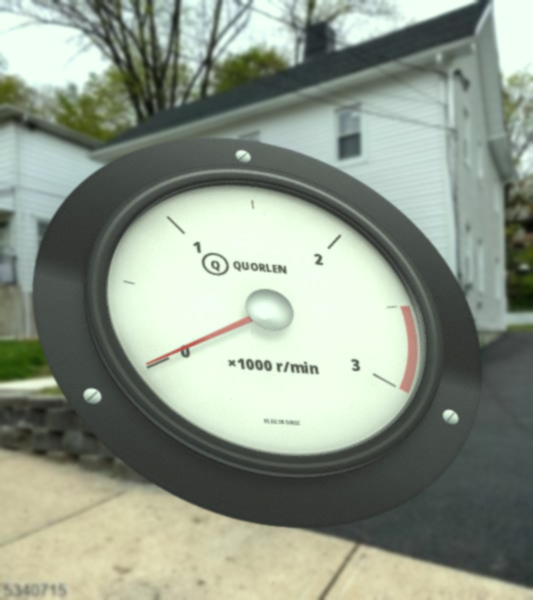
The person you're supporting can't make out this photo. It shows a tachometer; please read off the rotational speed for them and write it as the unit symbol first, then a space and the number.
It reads rpm 0
